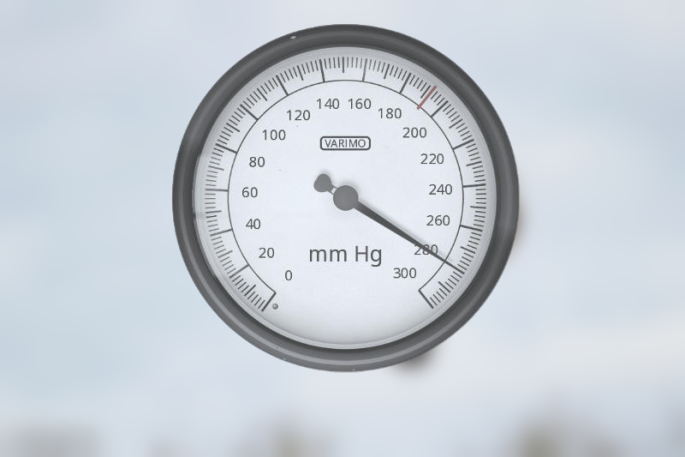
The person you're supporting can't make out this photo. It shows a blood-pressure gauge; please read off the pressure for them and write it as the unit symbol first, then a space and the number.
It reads mmHg 280
